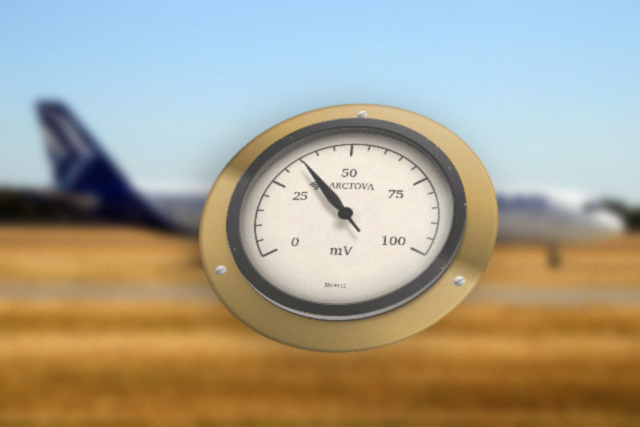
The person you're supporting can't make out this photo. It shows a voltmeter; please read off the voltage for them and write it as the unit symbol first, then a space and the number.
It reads mV 35
